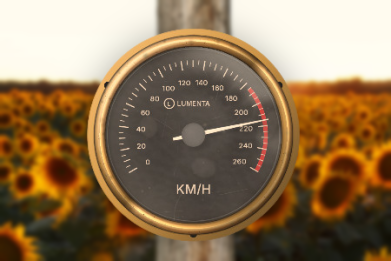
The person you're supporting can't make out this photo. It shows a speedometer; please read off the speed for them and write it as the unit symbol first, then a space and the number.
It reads km/h 215
